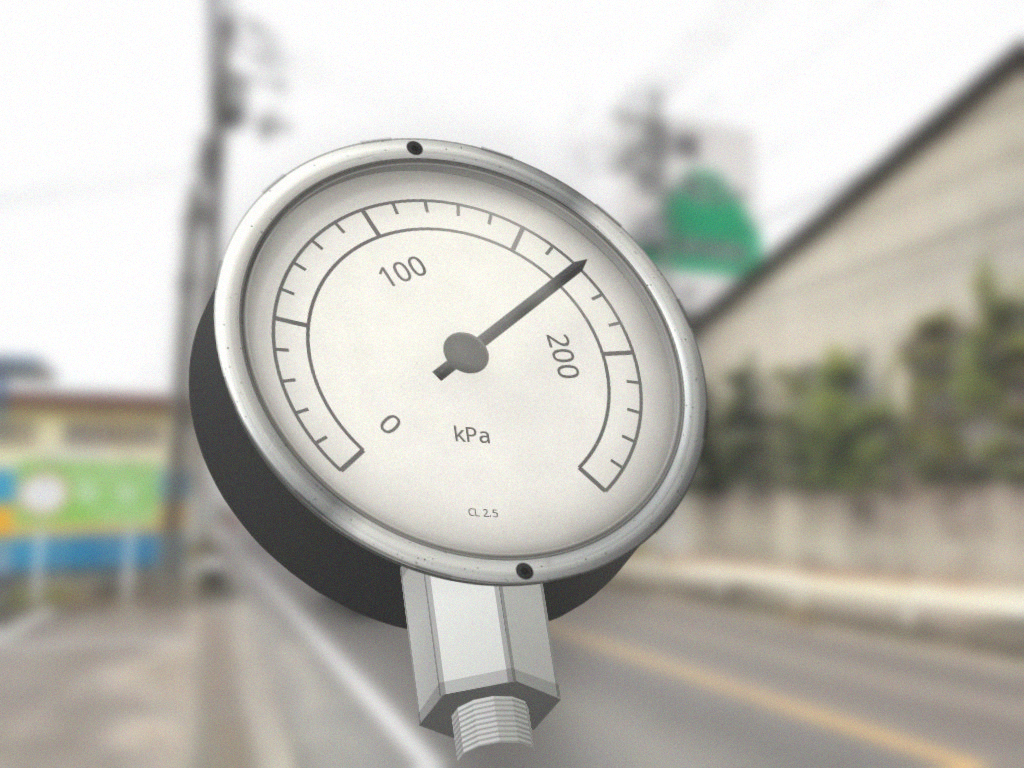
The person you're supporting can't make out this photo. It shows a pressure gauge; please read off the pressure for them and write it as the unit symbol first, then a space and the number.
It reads kPa 170
